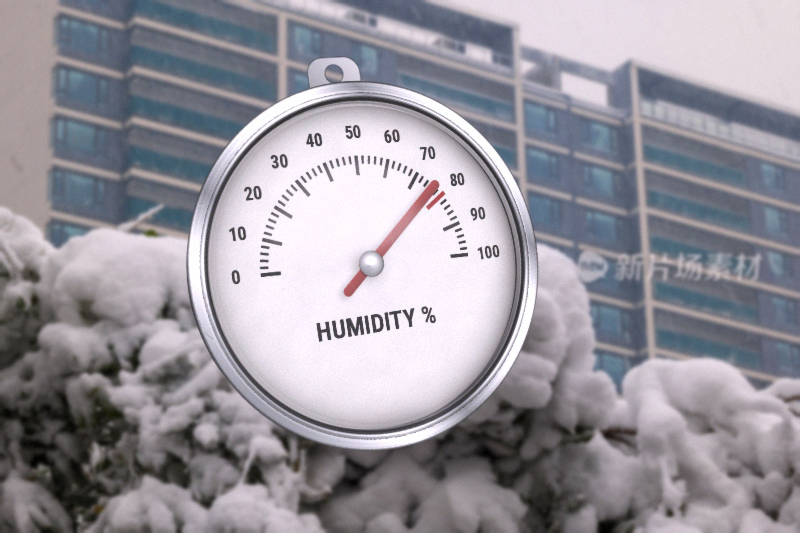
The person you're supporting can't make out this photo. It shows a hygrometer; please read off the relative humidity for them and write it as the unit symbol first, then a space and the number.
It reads % 76
